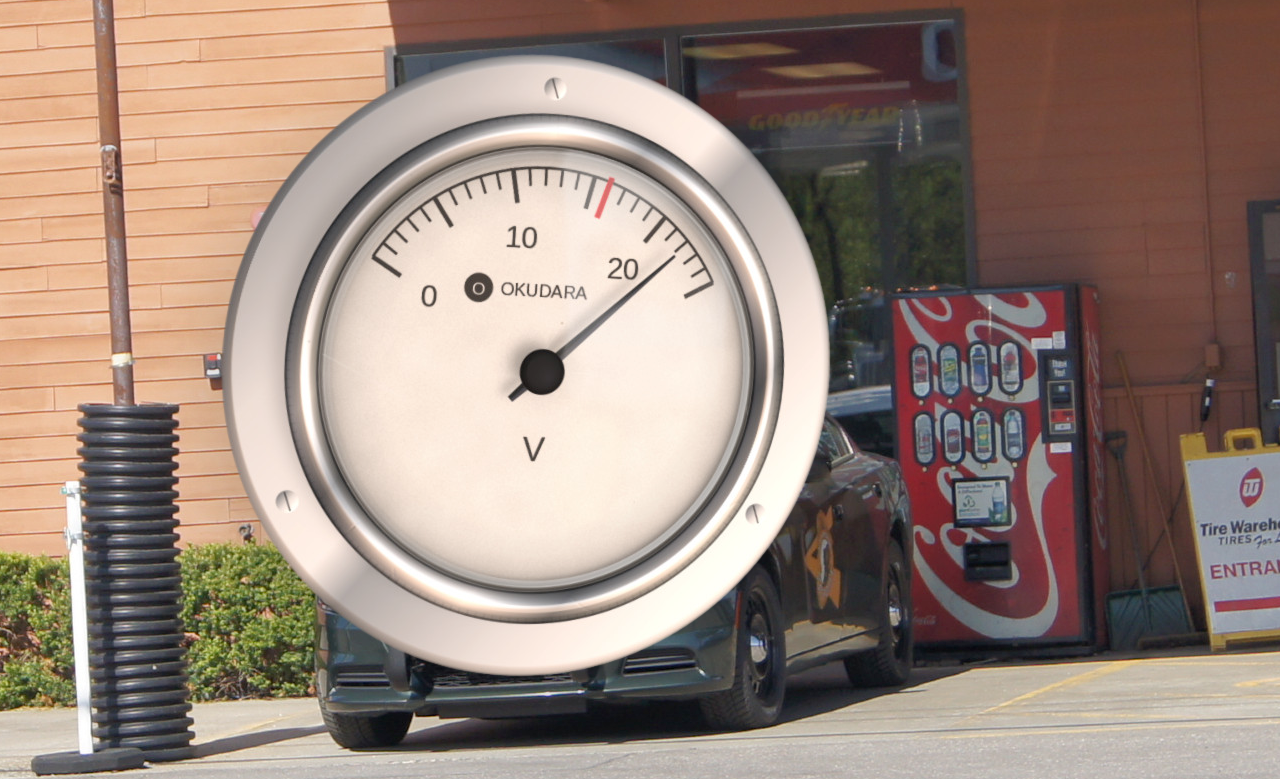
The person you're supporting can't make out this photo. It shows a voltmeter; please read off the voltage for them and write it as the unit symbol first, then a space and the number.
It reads V 22
